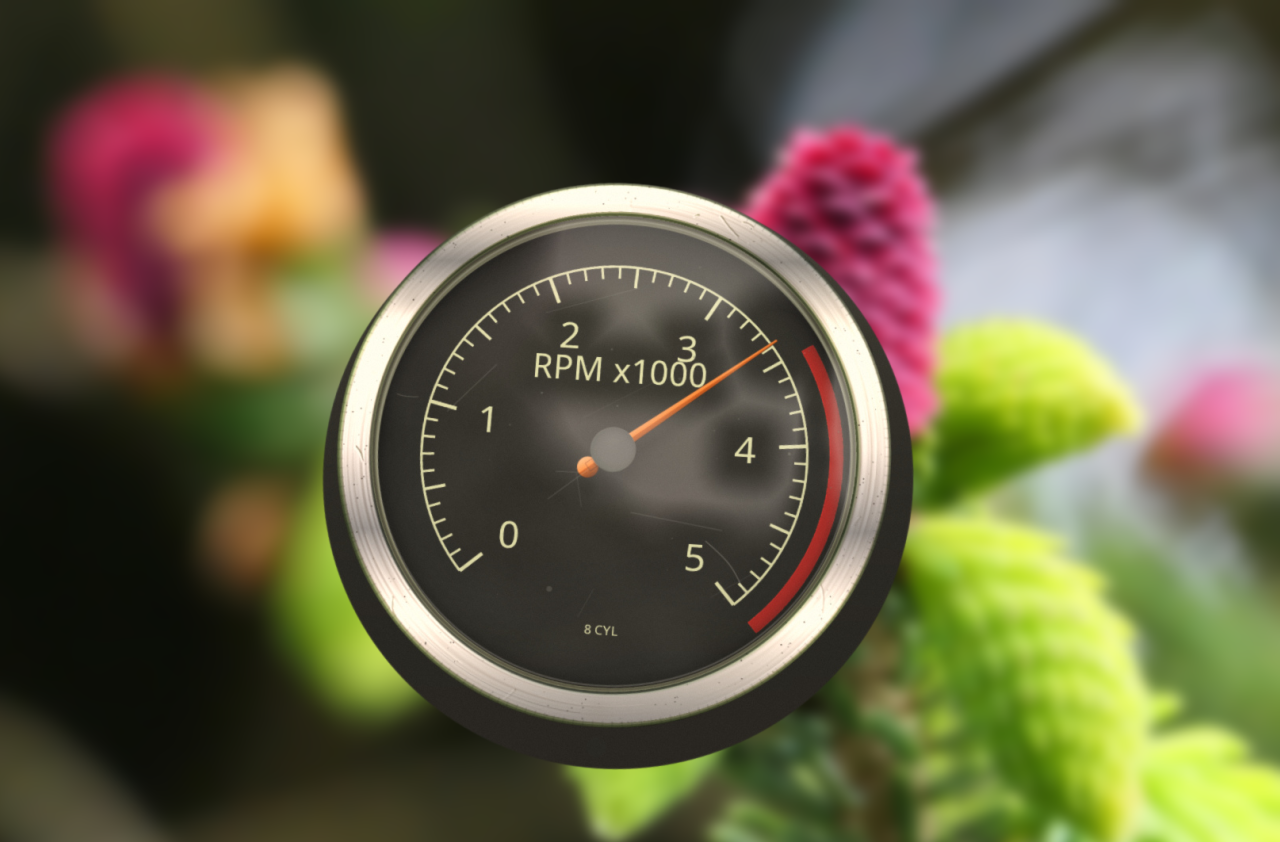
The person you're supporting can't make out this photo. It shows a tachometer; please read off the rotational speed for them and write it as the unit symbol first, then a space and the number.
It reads rpm 3400
